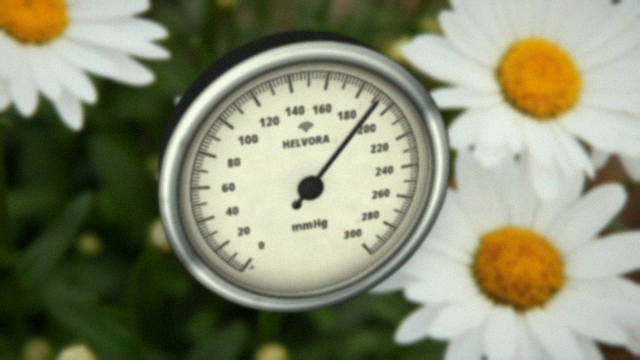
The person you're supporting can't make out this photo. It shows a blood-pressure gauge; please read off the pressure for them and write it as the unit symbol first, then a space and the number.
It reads mmHg 190
